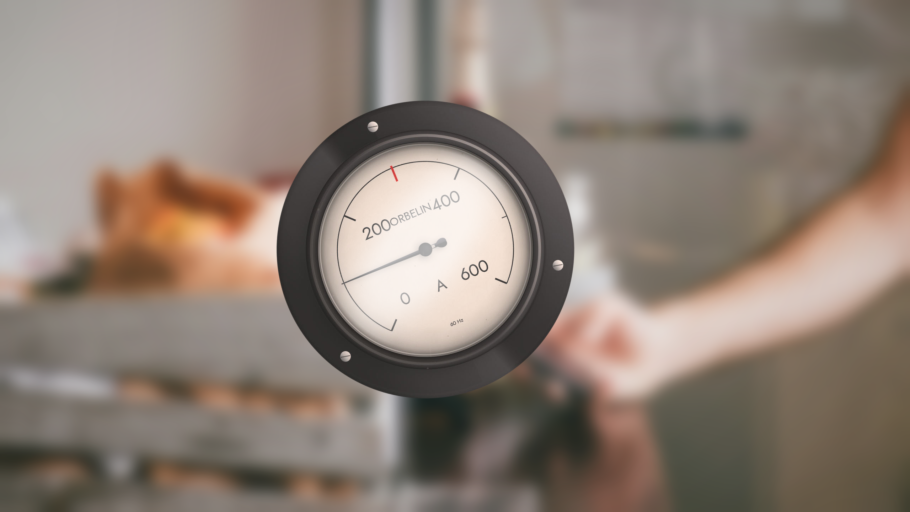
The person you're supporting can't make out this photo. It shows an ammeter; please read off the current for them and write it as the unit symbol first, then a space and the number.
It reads A 100
